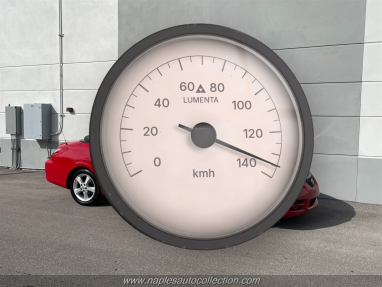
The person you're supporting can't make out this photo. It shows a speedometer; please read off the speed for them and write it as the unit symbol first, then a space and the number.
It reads km/h 135
